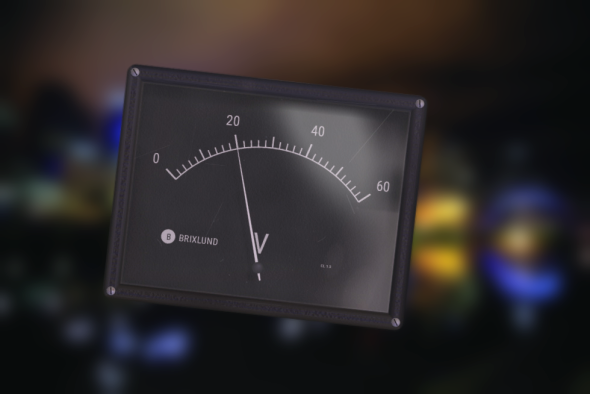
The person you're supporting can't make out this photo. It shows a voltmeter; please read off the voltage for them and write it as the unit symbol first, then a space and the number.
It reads V 20
